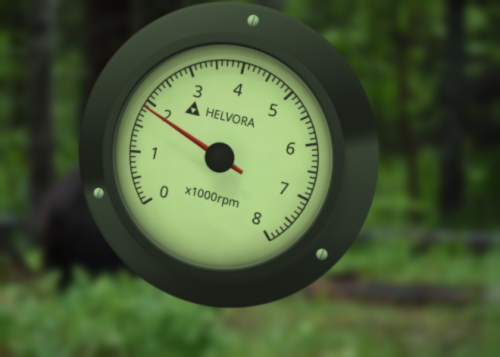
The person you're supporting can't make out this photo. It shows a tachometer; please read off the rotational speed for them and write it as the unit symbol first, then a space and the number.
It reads rpm 1900
